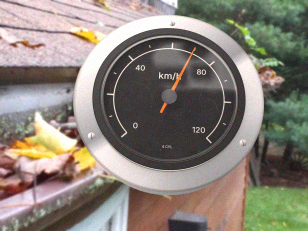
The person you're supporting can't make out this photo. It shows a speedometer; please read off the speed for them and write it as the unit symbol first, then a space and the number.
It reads km/h 70
